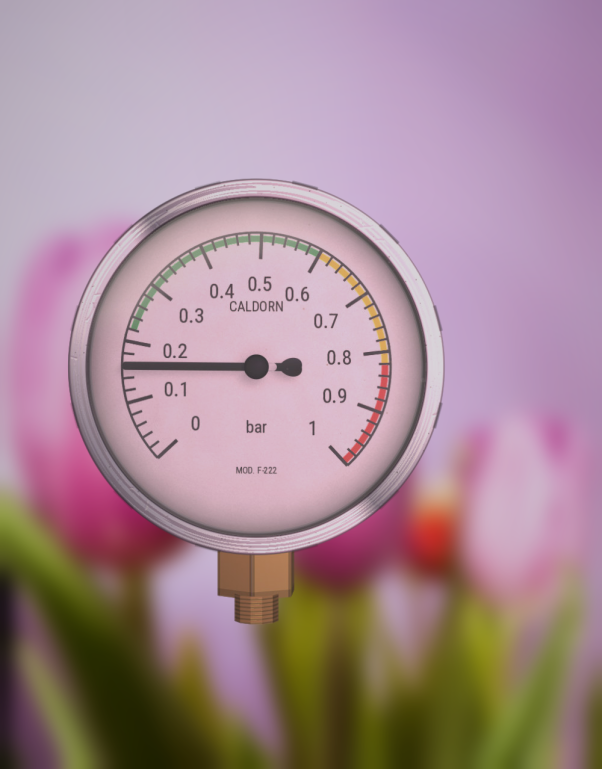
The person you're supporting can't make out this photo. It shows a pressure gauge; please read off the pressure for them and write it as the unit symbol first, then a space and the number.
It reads bar 0.16
